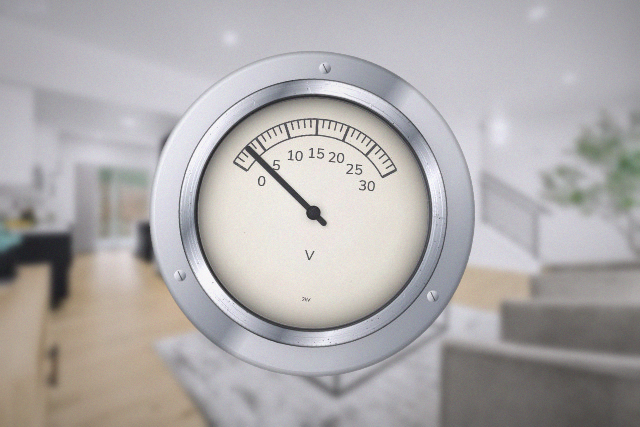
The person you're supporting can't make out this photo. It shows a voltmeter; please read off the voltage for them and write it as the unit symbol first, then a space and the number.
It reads V 3
